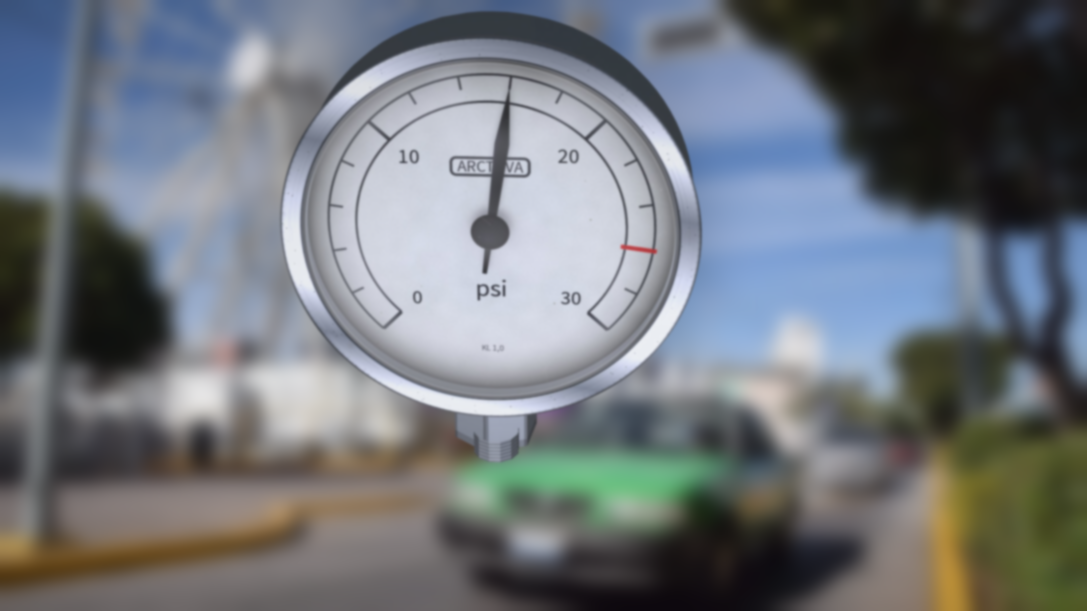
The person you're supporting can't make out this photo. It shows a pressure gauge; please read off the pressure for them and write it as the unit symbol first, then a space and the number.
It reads psi 16
